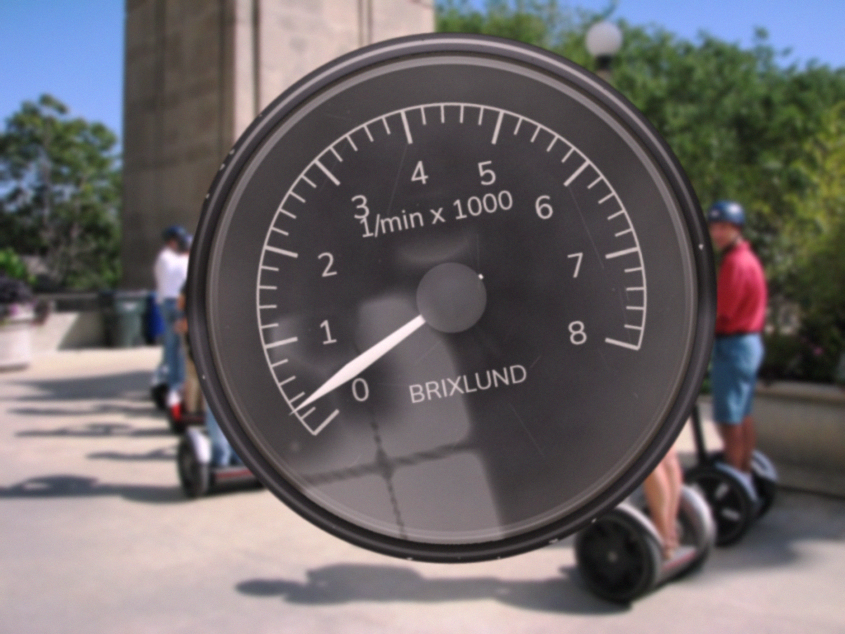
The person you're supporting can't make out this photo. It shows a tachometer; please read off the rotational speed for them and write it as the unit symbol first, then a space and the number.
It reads rpm 300
